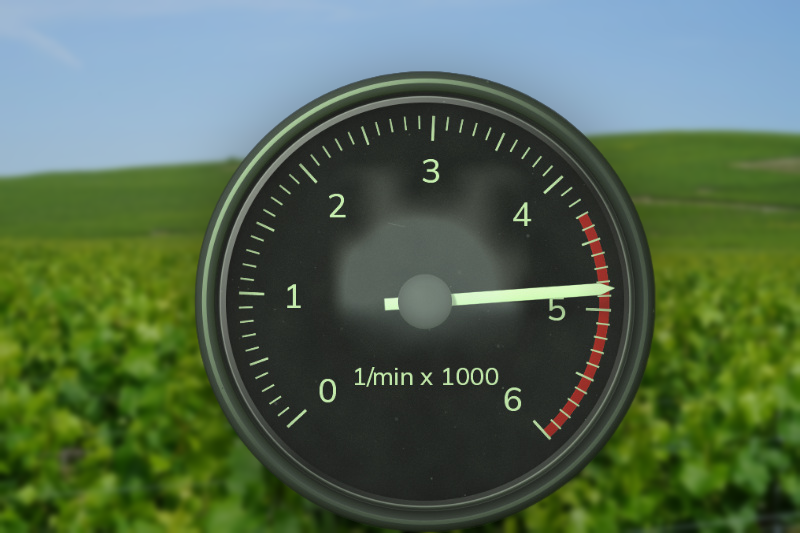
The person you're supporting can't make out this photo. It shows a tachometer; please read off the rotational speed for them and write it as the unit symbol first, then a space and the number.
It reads rpm 4850
